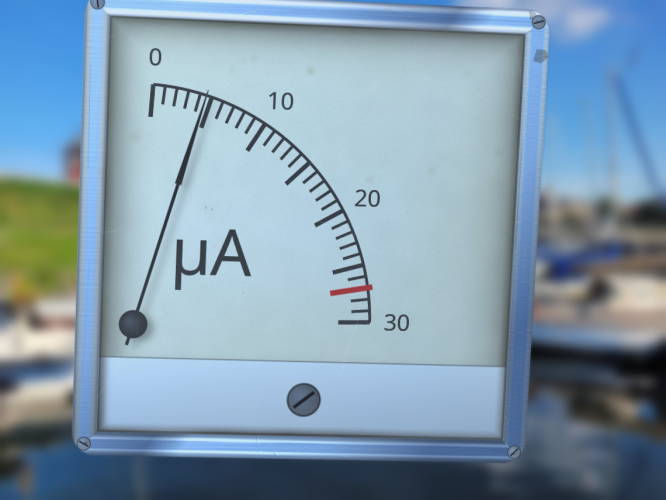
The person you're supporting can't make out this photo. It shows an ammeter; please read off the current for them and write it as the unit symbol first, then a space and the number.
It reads µA 4.5
